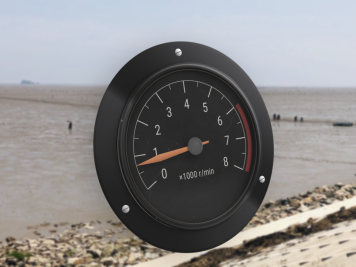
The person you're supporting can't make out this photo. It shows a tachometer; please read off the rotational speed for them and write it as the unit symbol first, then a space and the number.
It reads rpm 750
